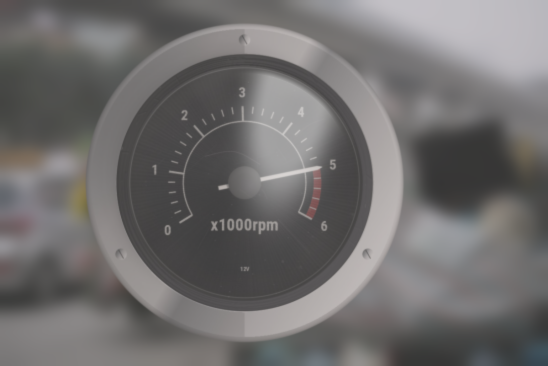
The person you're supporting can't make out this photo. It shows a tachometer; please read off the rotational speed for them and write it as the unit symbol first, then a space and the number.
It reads rpm 5000
